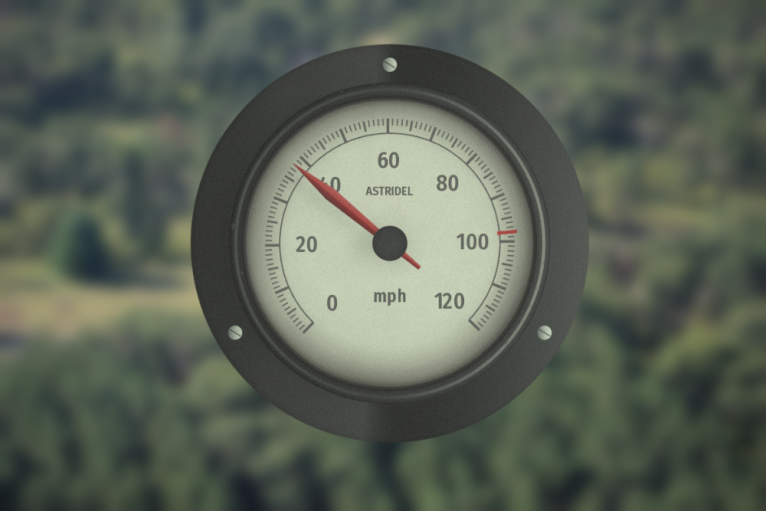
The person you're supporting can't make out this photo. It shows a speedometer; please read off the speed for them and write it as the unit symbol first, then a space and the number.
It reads mph 38
